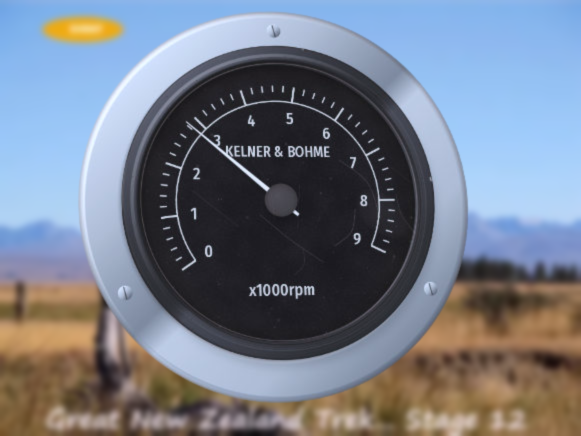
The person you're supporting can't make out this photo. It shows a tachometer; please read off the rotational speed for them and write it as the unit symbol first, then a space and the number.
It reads rpm 2800
